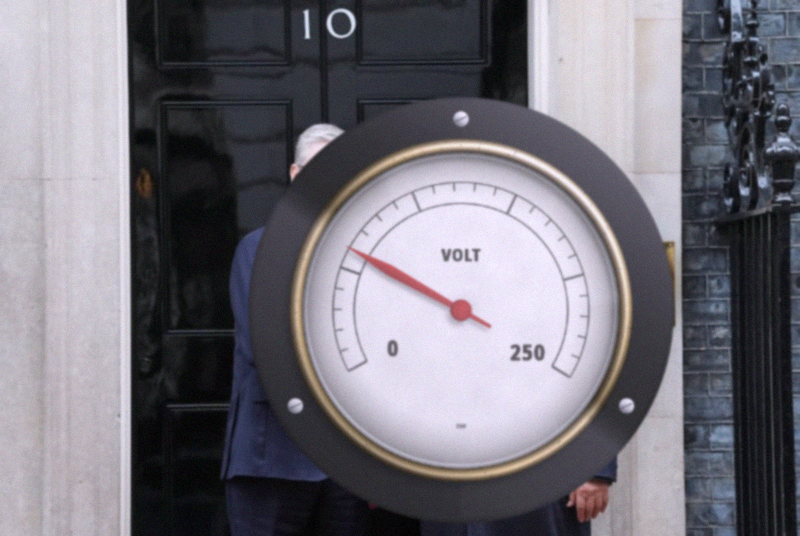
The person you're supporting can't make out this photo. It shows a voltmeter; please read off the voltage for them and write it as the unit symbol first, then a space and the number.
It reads V 60
